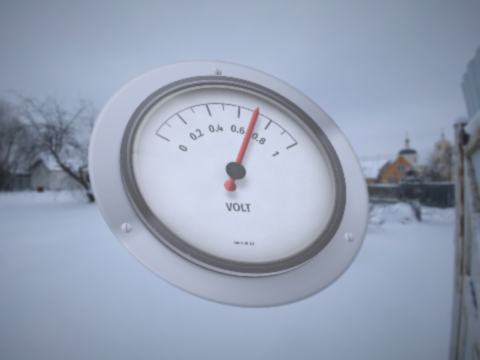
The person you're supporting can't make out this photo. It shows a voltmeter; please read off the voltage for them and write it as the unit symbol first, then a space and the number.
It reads V 0.7
